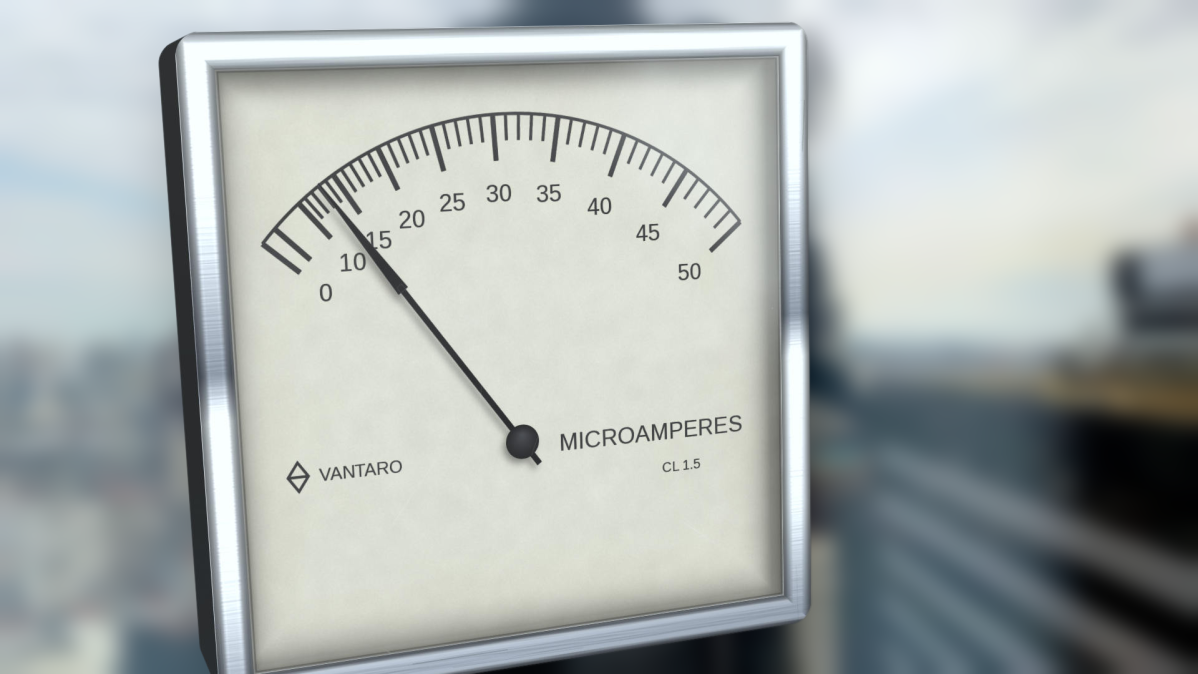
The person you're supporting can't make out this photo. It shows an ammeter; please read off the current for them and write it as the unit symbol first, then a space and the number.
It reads µA 13
